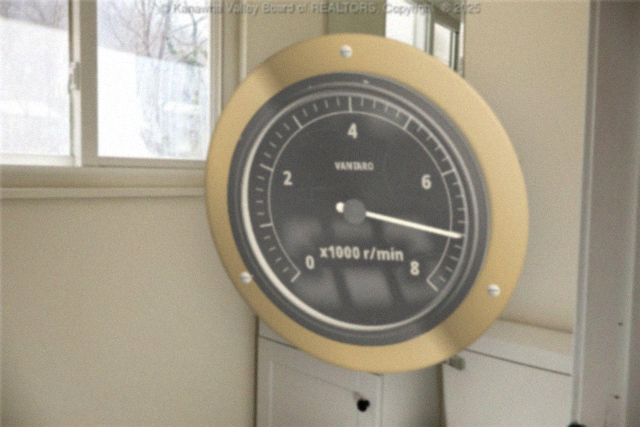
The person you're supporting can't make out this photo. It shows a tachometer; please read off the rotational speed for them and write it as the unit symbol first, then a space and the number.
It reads rpm 7000
